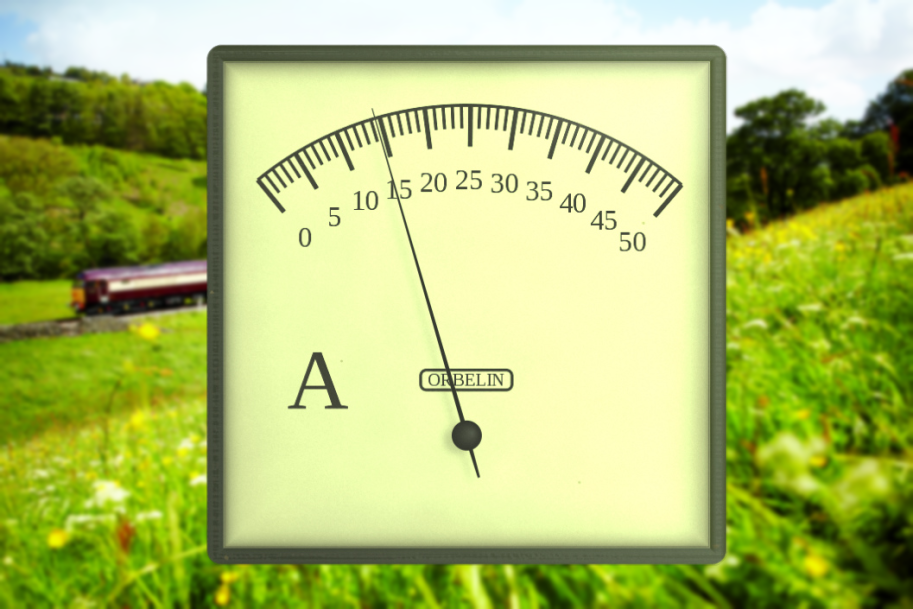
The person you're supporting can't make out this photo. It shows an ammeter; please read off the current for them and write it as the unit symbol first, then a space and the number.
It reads A 14.5
